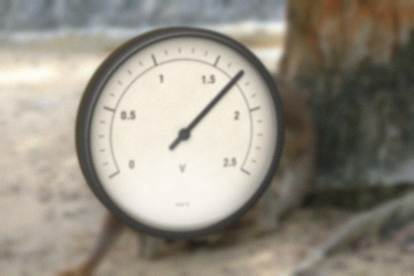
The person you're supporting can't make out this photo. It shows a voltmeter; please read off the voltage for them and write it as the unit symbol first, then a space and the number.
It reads V 1.7
